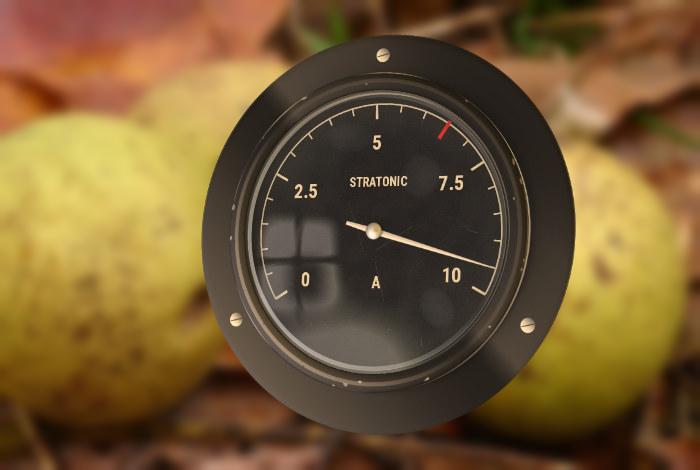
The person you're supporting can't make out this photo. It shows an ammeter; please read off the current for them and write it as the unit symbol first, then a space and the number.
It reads A 9.5
